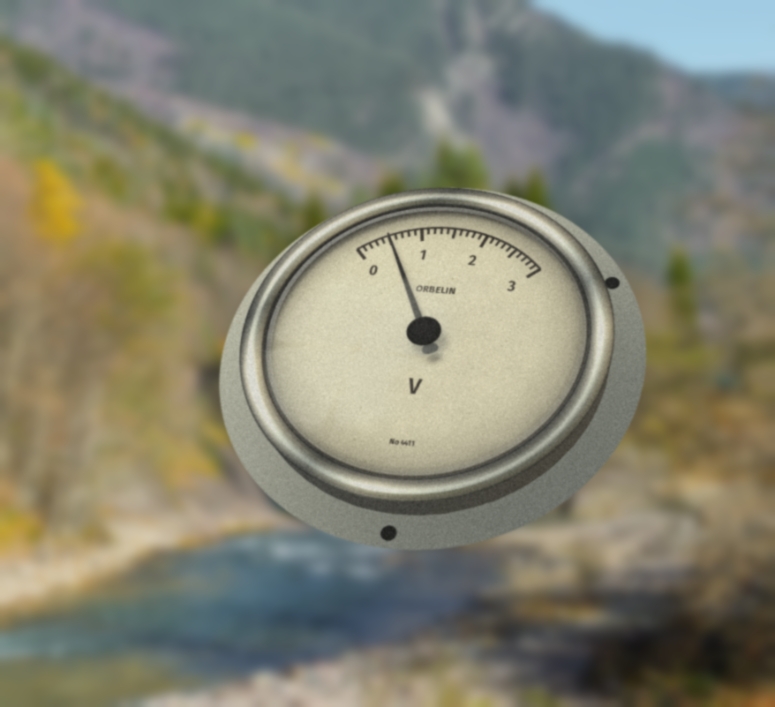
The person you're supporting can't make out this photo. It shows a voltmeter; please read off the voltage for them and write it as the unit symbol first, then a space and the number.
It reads V 0.5
